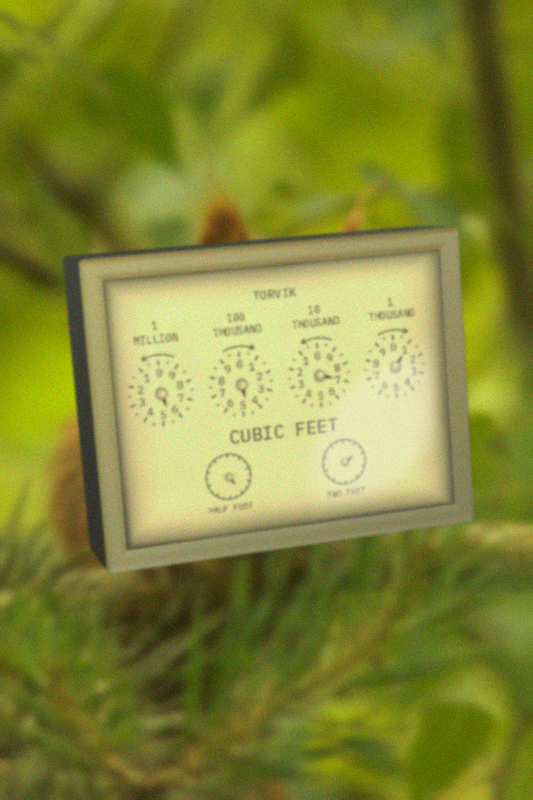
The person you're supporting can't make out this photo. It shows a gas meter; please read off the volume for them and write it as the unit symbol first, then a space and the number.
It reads ft³ 547100
